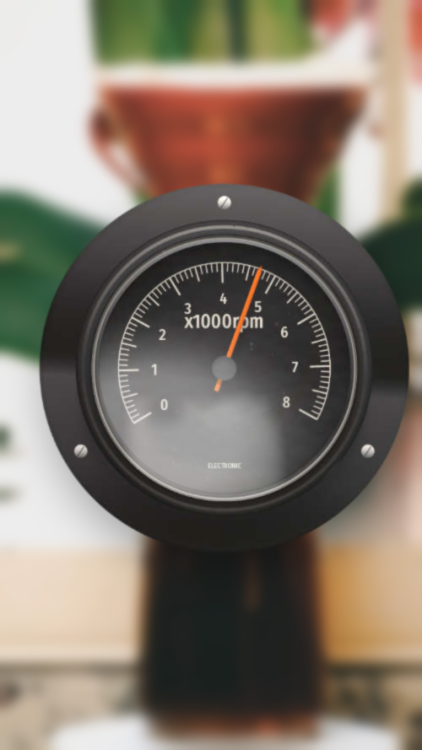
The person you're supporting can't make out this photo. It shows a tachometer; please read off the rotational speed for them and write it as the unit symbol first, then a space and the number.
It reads rpm 4700
